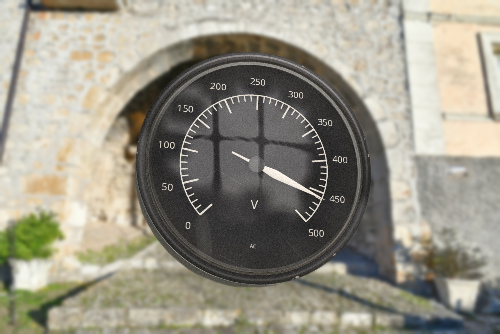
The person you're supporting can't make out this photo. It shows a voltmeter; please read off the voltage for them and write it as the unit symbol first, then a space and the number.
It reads V 460
